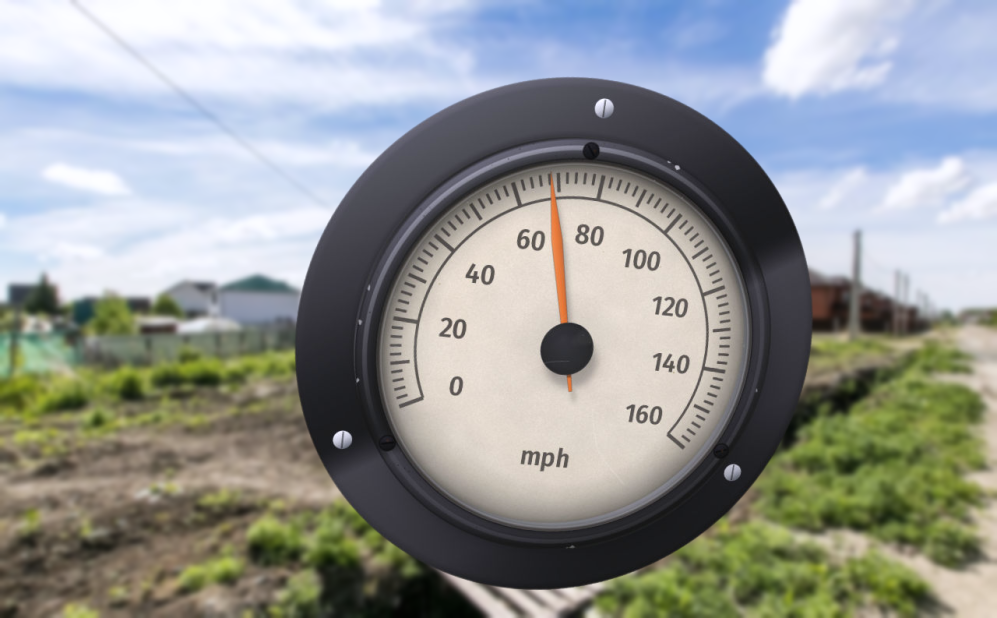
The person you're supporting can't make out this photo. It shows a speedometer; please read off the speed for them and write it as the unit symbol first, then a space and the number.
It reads mph 68
